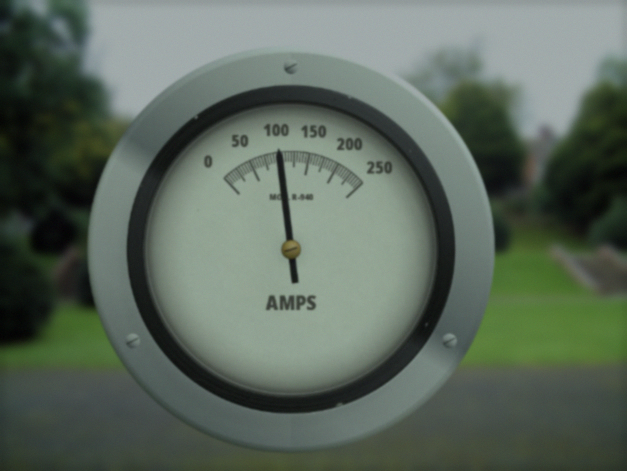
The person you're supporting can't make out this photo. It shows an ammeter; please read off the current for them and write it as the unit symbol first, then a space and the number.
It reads A 100
